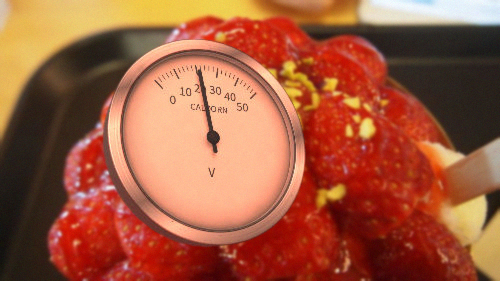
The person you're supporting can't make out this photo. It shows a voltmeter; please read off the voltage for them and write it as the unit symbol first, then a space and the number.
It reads V 20
